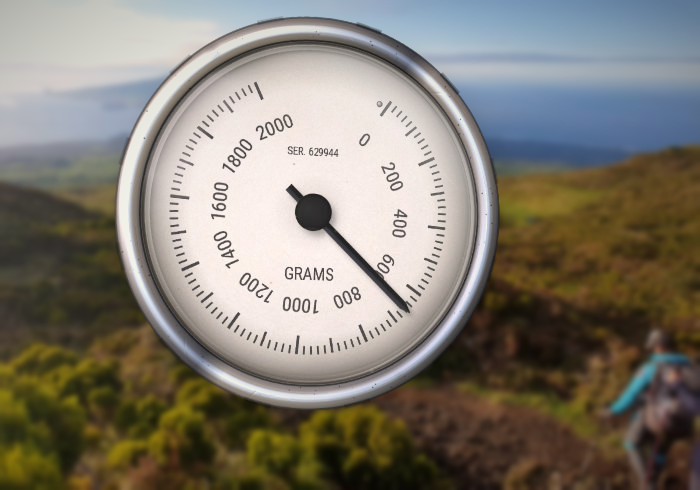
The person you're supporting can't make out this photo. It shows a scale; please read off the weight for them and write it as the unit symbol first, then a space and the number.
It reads g 660
